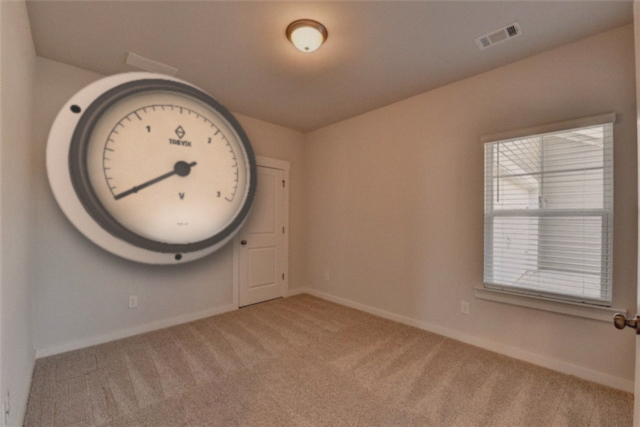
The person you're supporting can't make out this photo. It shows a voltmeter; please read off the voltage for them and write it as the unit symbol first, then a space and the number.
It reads V 0
